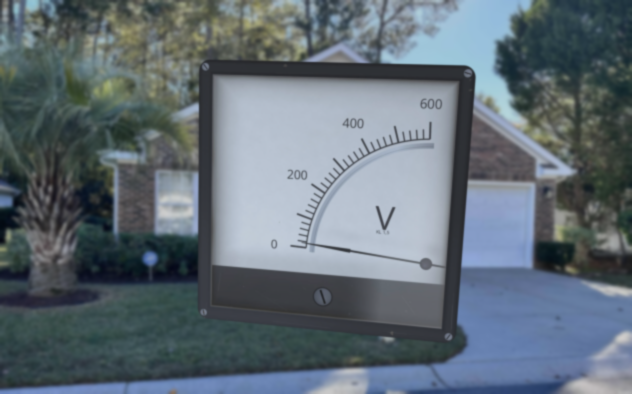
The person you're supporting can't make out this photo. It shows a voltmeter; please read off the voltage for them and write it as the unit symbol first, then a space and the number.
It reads V 20
